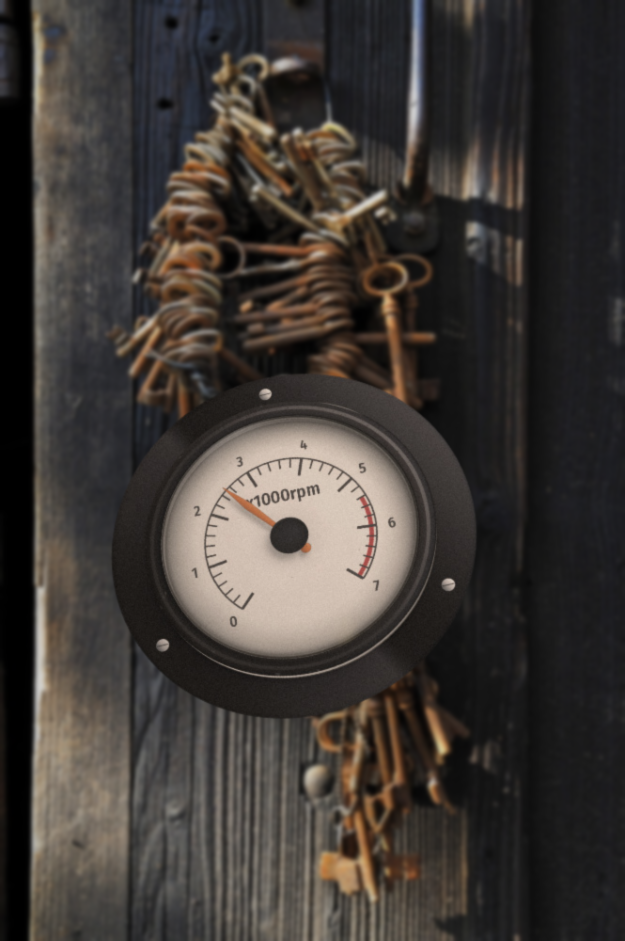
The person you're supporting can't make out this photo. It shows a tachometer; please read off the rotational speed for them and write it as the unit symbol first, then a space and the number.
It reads rpm 2500
